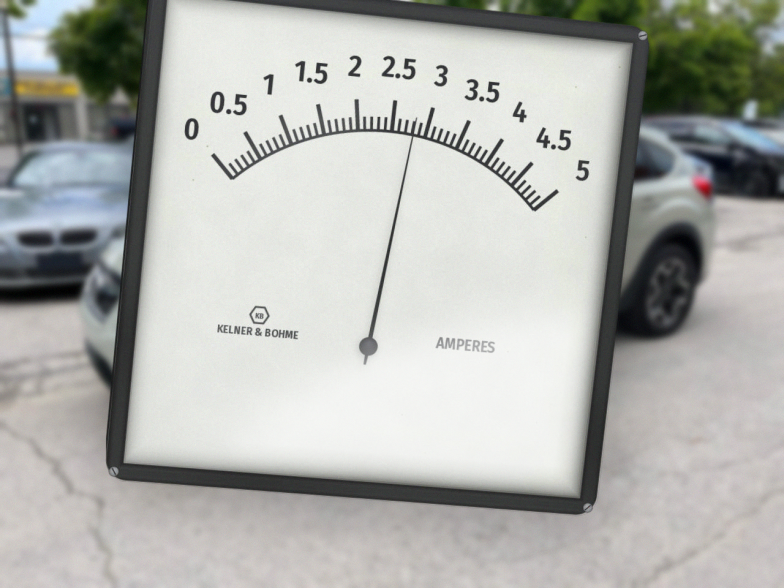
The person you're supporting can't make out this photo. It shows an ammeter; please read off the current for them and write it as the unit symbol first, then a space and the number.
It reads A 2.8
